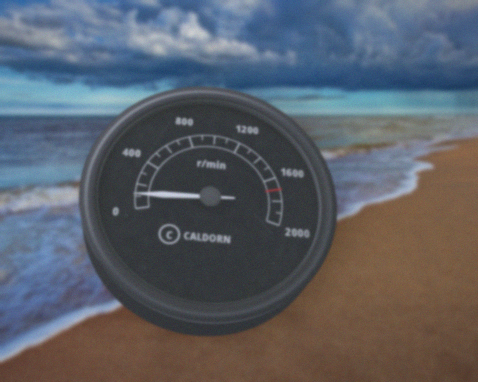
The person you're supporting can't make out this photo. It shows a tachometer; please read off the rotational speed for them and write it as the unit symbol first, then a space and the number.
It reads rpm 100
